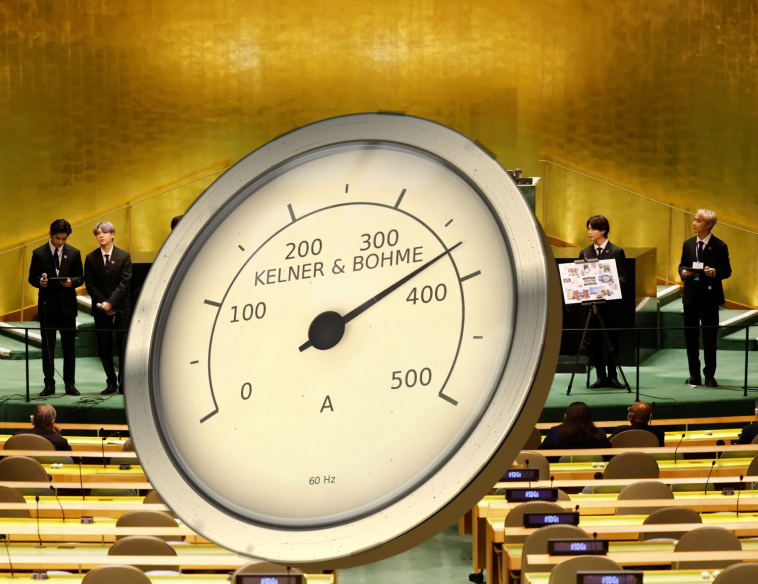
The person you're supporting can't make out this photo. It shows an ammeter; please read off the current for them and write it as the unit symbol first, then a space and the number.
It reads A 375
